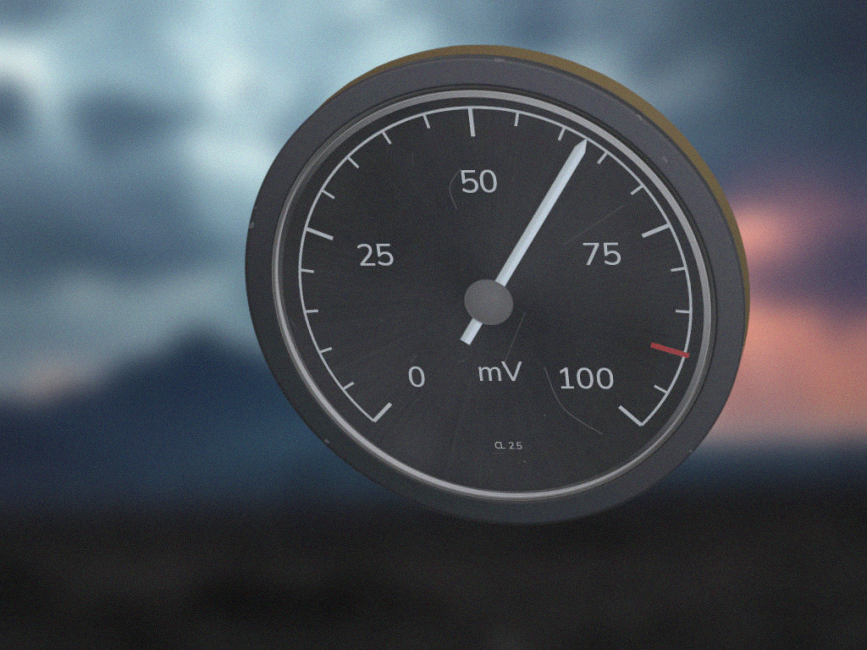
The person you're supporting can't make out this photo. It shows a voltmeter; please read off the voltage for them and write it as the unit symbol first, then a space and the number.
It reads mV 62.5
